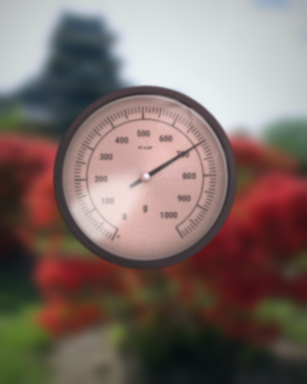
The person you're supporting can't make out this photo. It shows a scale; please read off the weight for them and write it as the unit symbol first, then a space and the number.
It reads g 700
